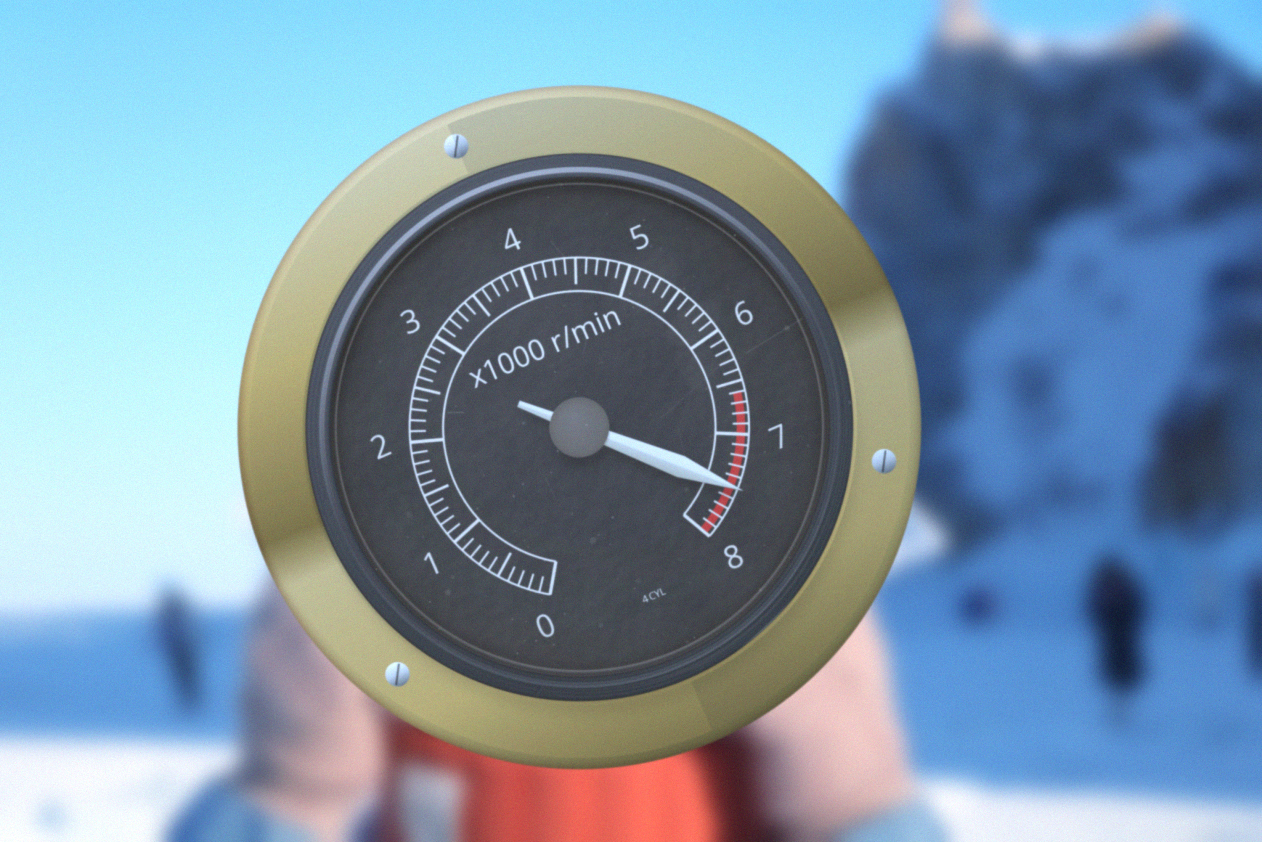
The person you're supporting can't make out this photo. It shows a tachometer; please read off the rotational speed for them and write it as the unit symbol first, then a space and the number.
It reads rpm 7500
